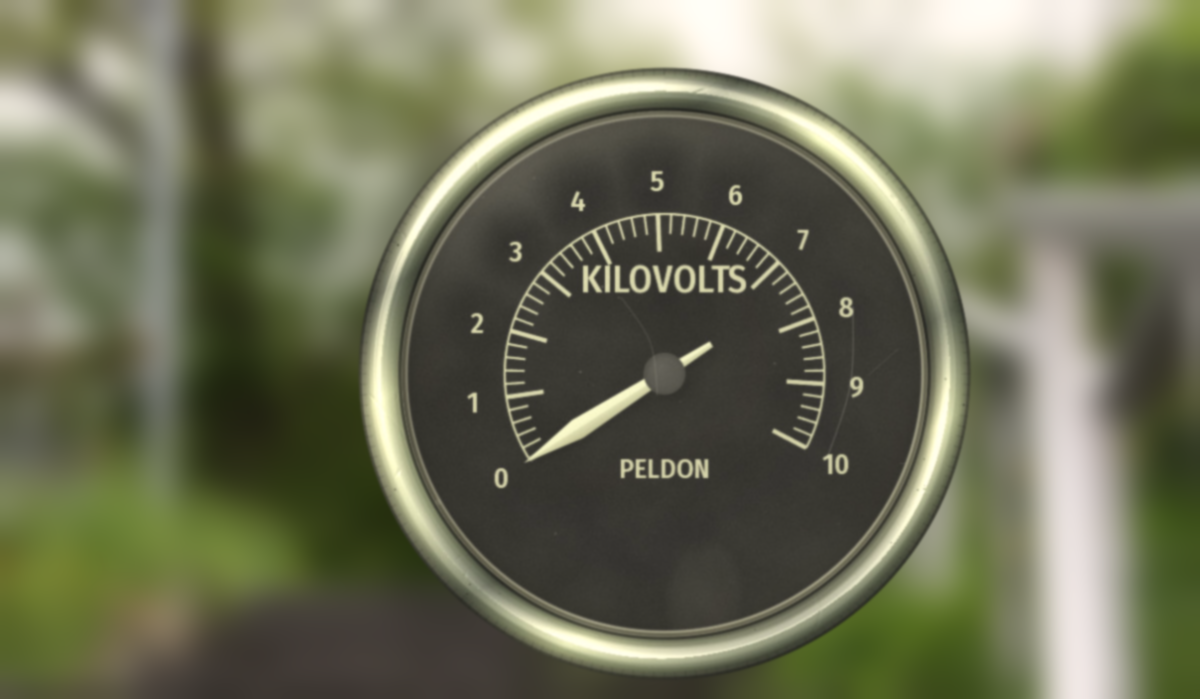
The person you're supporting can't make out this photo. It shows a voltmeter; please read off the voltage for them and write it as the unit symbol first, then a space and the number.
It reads kV 0
